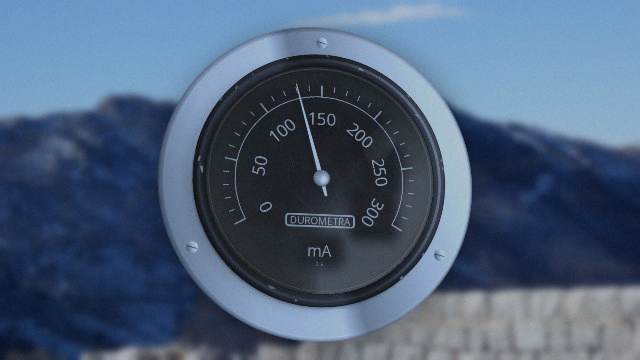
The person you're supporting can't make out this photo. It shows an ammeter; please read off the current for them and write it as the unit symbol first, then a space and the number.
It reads mA 130
